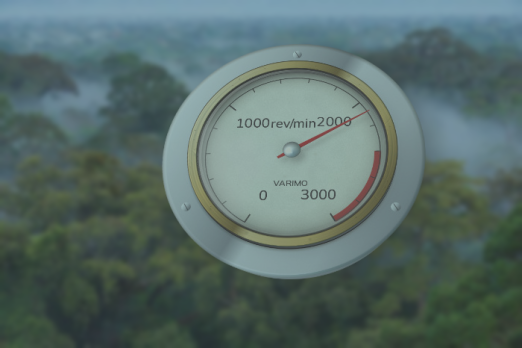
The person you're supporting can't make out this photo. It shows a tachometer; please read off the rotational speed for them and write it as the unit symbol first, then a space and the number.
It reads rpm 2100
